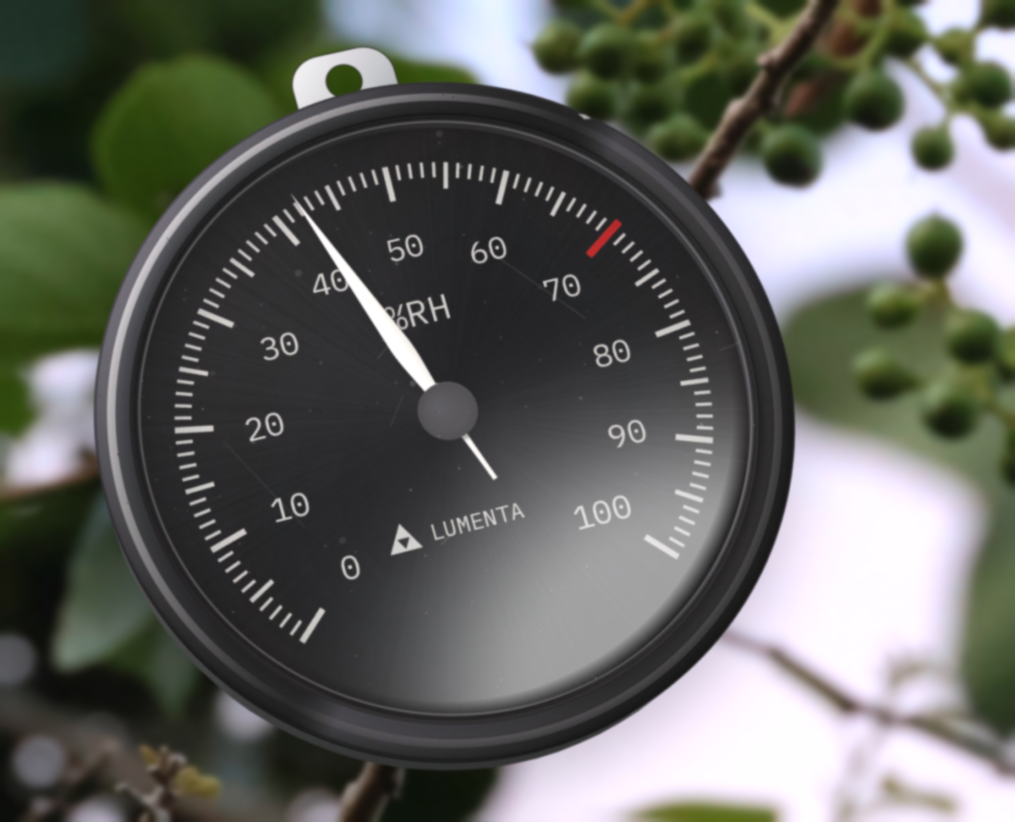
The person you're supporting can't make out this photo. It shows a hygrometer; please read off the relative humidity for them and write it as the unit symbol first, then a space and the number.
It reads % 42
